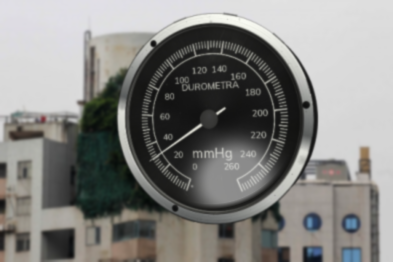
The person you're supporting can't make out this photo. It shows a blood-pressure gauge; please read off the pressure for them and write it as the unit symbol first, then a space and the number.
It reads mmHg 30
